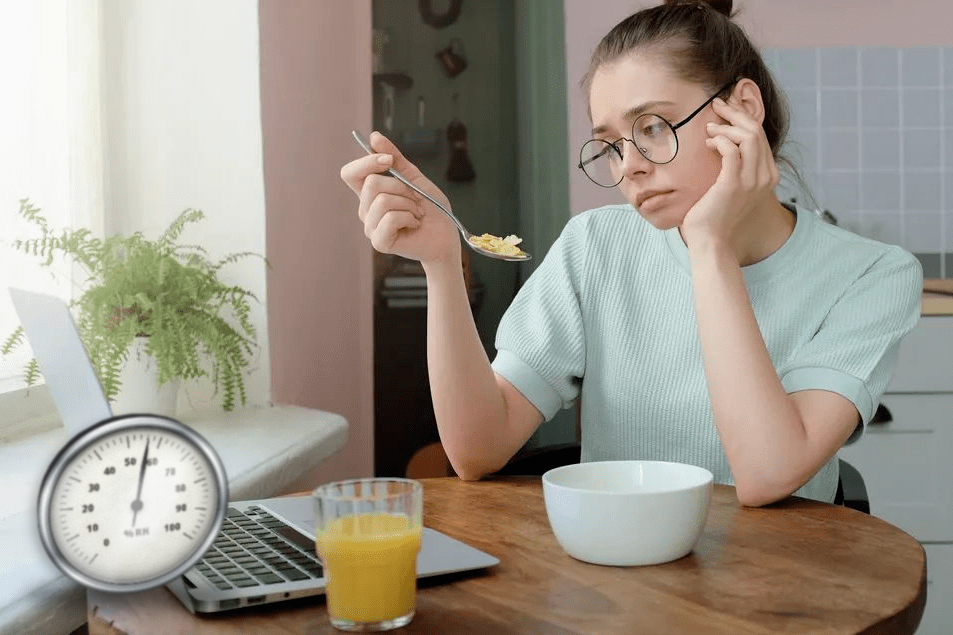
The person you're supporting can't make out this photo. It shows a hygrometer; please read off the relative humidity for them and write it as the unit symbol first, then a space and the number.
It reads % 56
